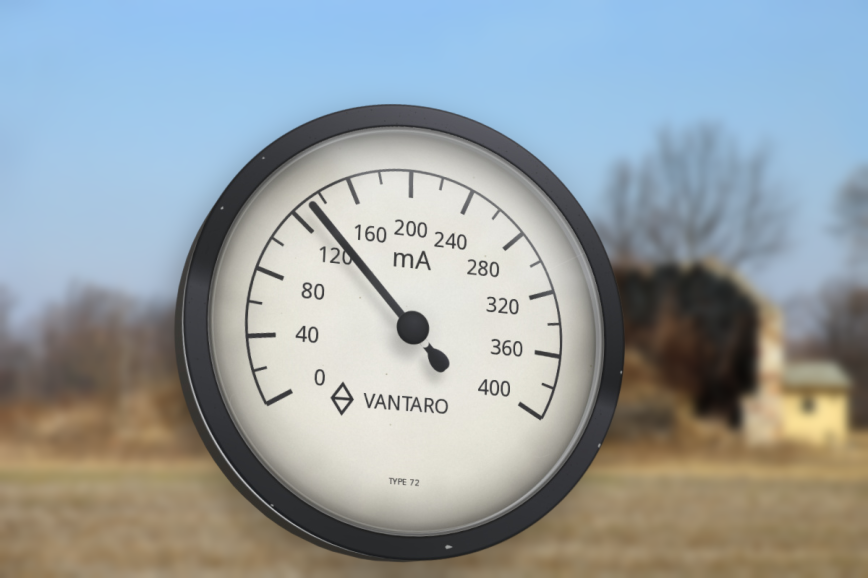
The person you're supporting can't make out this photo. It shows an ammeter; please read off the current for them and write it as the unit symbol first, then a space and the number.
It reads mA 130
